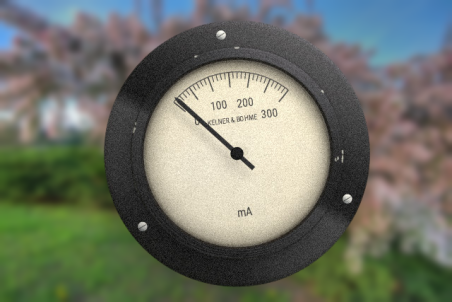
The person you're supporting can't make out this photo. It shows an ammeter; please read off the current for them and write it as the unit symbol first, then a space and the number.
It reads mA 10
